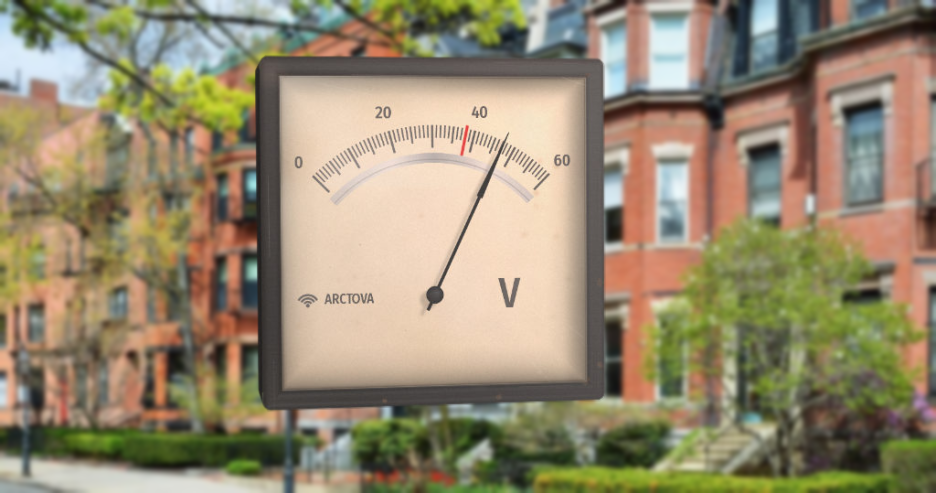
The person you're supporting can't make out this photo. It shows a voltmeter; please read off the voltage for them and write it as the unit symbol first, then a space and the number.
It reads V 47
